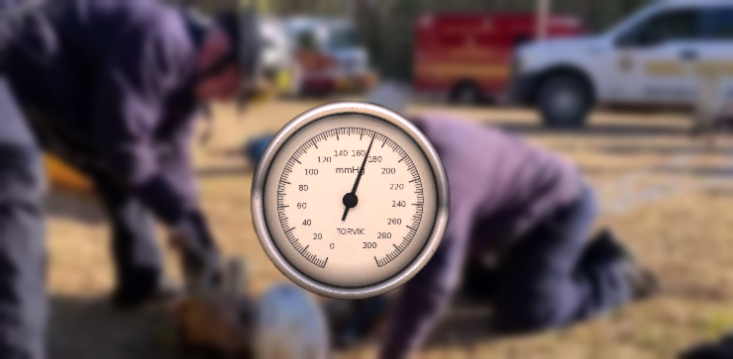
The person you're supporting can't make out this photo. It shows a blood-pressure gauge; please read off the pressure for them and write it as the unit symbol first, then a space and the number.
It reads mmHg 170
